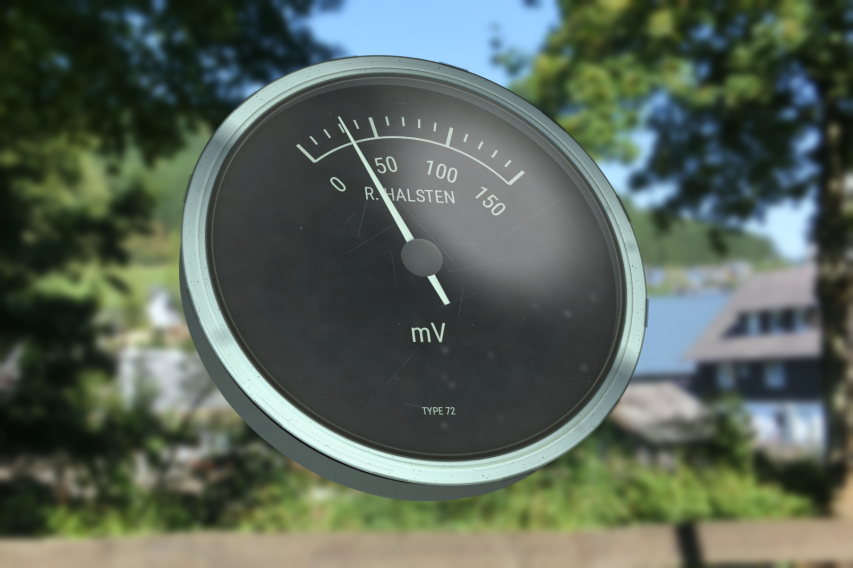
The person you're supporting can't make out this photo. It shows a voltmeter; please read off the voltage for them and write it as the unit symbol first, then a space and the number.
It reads mV 30
